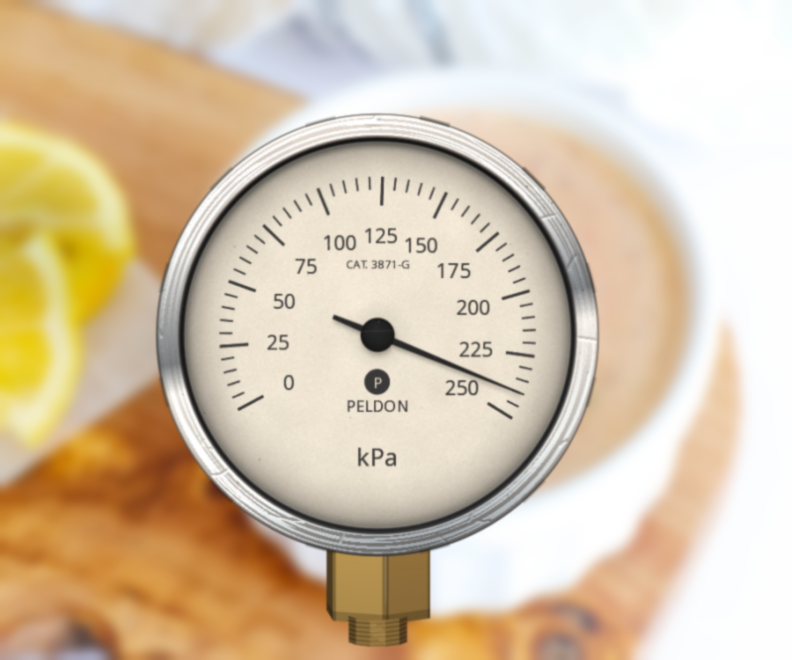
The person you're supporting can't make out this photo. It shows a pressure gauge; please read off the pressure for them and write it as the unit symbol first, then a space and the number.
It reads kPa 240
